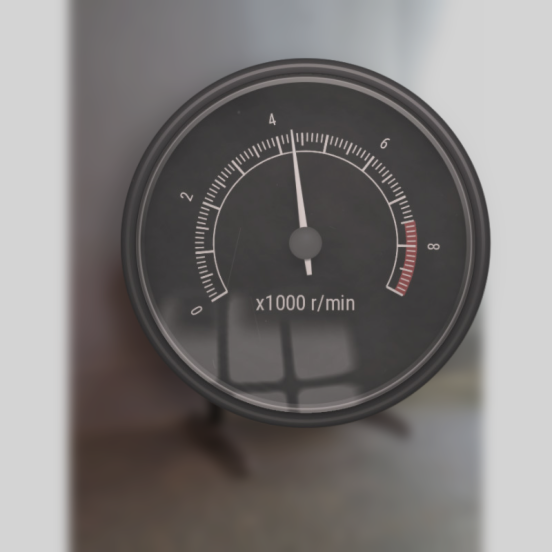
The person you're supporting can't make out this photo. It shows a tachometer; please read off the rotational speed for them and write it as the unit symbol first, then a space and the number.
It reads rpm 4300
